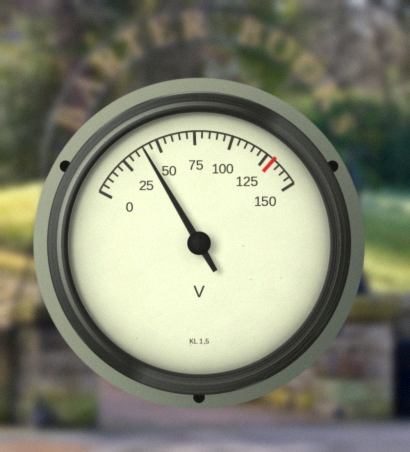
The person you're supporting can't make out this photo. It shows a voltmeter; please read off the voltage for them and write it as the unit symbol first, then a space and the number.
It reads V 40
